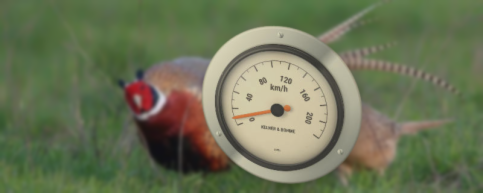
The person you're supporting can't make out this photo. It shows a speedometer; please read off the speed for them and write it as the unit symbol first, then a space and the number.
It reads km/h 10
